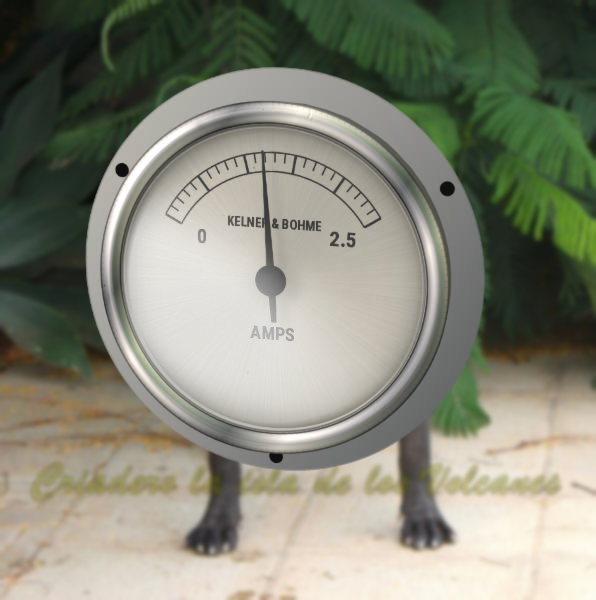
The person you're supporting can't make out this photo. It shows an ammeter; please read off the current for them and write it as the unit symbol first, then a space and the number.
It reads A 1.2
